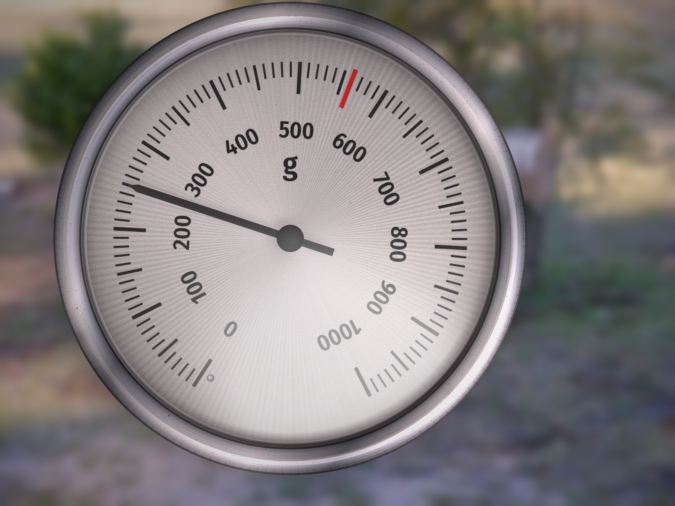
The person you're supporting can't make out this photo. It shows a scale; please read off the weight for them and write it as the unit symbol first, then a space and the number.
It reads g 250
